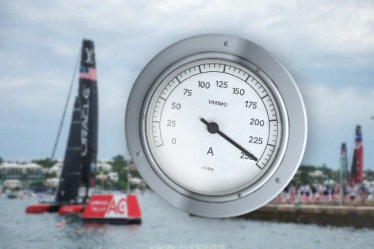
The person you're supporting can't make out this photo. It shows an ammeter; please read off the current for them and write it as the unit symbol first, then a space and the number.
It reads A 245
